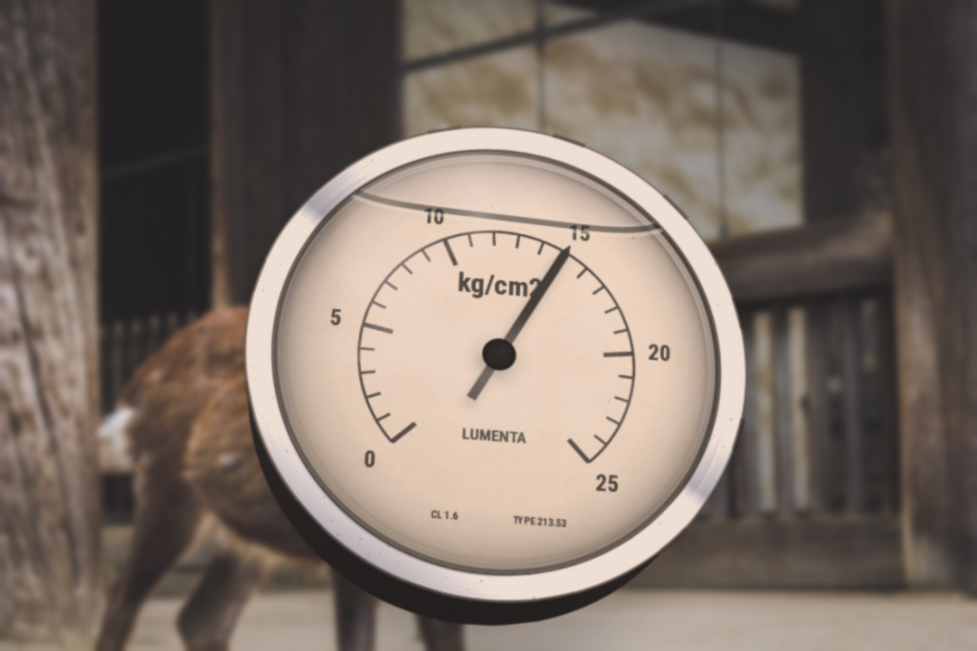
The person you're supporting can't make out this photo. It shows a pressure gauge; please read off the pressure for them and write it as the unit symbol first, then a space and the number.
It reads kg/cm² 15
